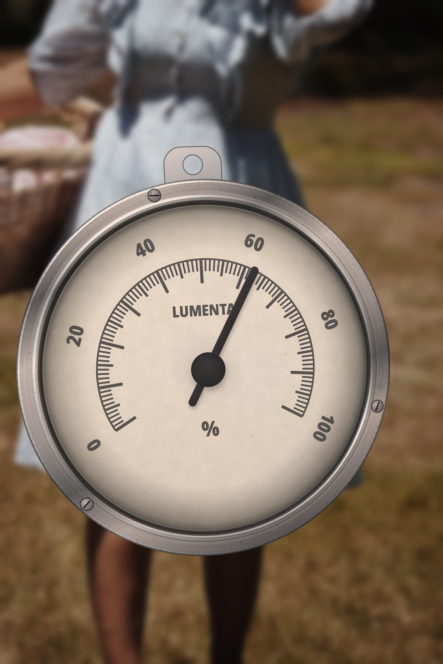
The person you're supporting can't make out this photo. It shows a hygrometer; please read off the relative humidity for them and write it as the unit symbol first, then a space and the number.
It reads % 62
